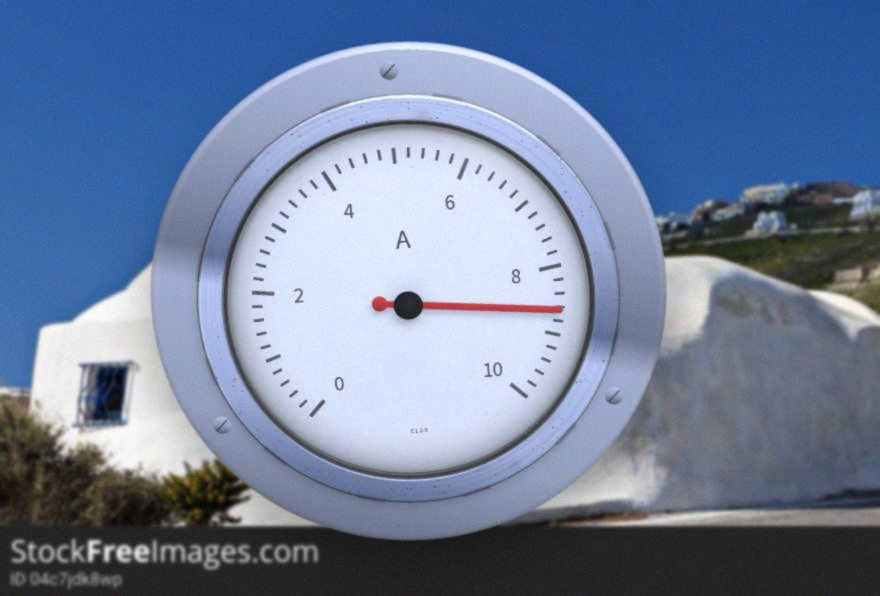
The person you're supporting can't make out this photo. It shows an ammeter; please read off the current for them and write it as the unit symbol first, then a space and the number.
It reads A 8.6
